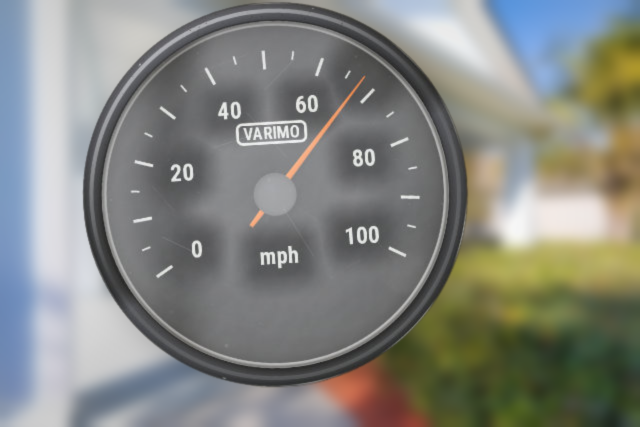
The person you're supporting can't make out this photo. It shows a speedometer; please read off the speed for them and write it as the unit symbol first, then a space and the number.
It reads mph 67.5
